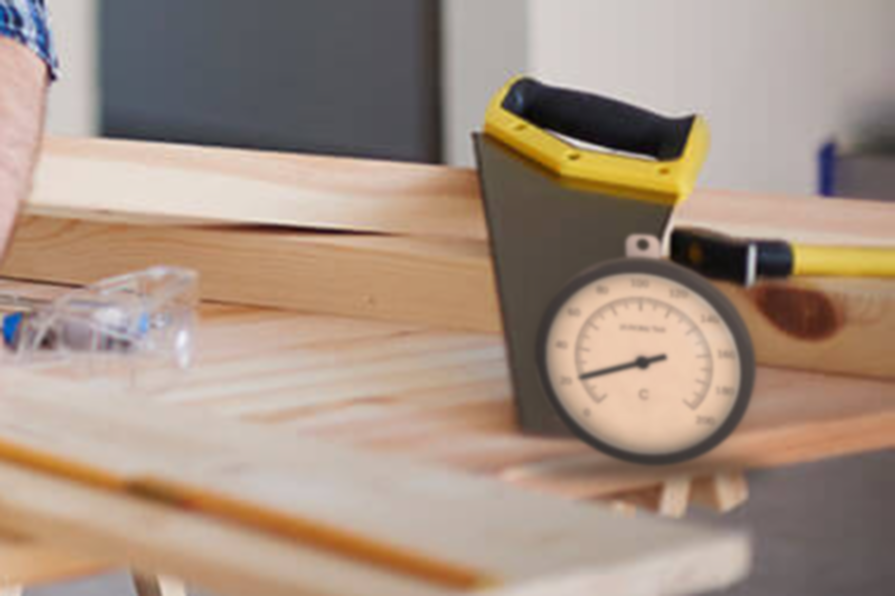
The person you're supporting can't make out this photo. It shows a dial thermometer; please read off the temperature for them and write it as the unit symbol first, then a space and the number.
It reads °C 20
